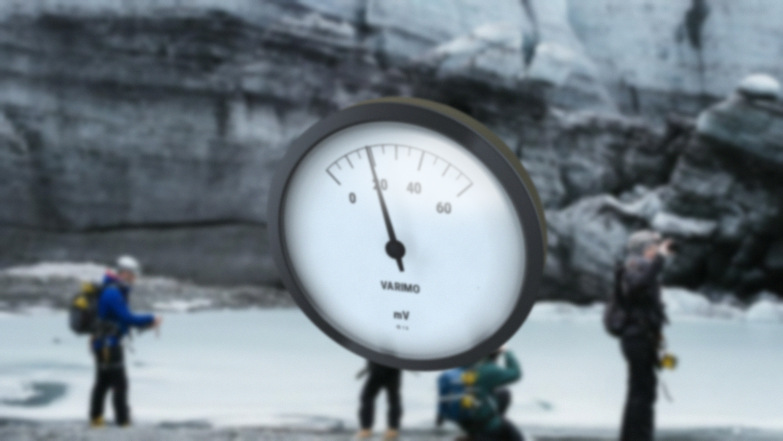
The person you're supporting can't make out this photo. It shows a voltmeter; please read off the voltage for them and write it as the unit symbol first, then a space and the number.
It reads mV 20
